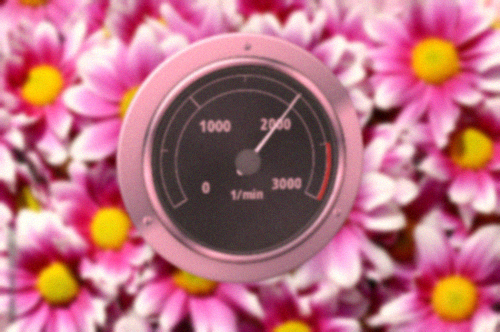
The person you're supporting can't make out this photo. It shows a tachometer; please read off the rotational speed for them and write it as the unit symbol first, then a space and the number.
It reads rpm 2000
